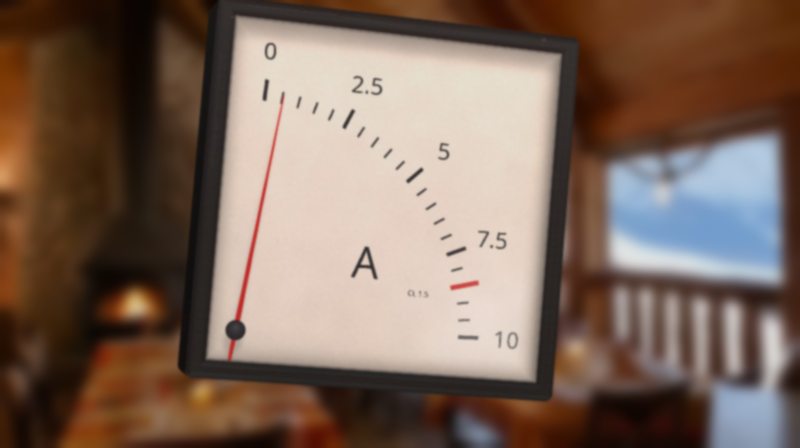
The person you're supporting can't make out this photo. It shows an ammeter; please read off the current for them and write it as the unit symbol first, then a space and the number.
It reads A 0.5
